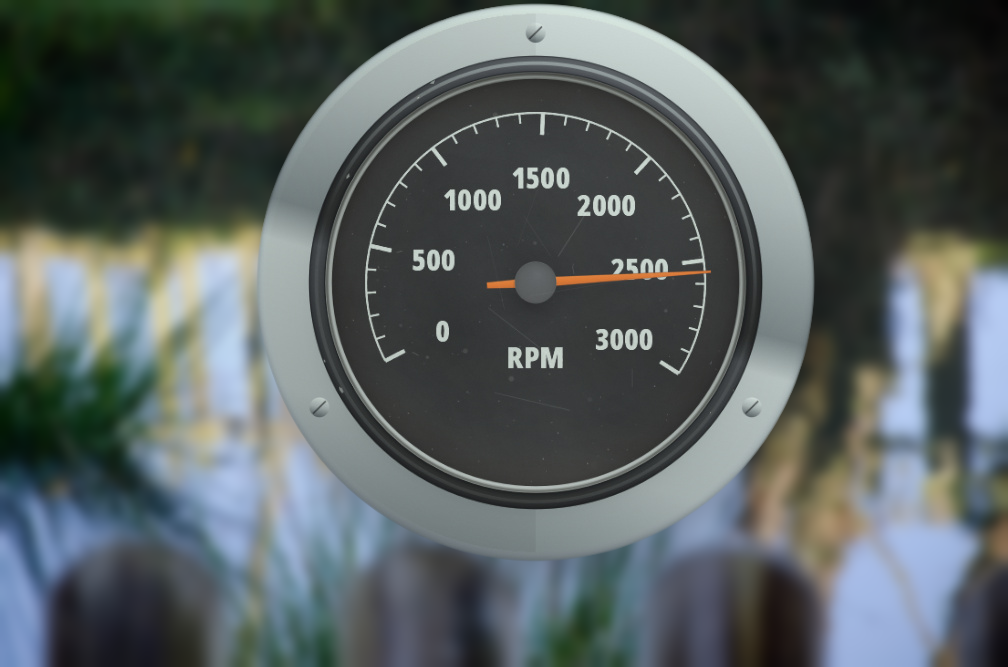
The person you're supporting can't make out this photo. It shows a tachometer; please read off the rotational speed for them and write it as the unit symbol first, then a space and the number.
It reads rpm 2550
